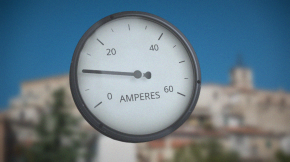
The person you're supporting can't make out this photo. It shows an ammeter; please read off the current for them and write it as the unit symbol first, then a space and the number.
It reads A 10
